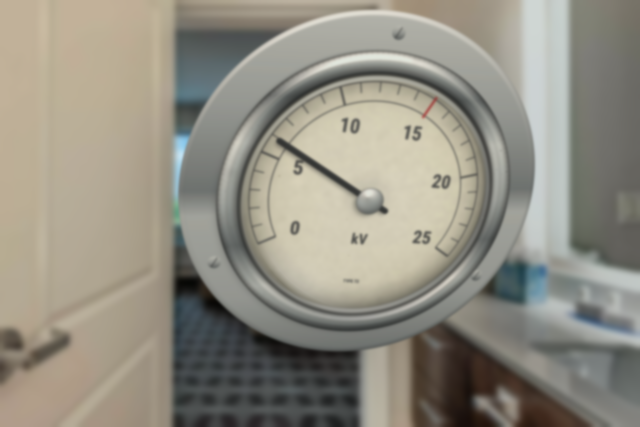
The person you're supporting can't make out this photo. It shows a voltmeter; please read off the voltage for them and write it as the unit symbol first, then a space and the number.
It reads kV 6
